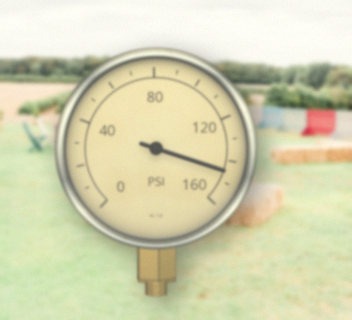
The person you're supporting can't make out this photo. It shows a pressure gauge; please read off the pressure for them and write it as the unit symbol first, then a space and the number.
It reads psi 145
